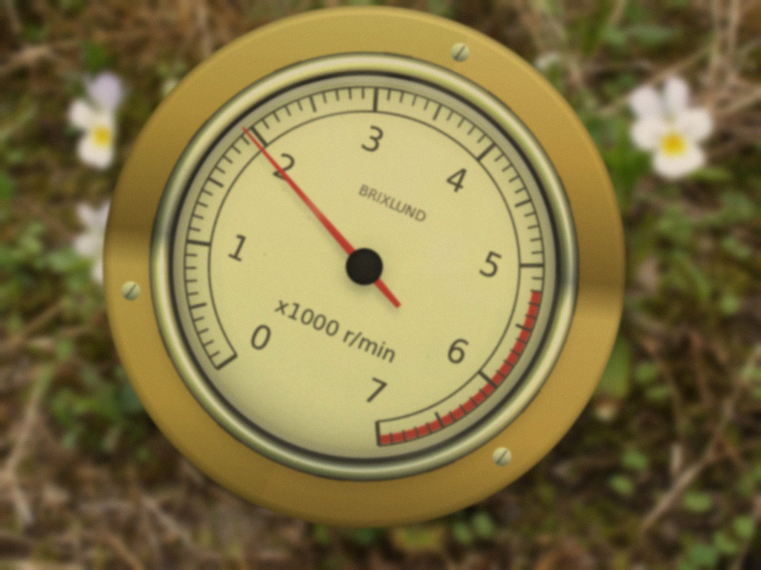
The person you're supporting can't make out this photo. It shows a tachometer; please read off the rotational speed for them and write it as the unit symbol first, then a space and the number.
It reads rpm 1950
